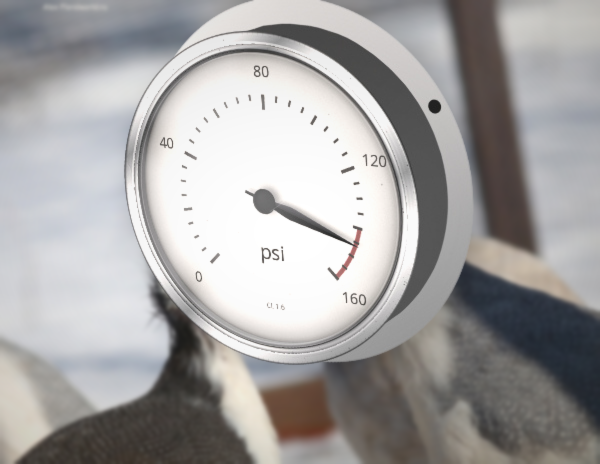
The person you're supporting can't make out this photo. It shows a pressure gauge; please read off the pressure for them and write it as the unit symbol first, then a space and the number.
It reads psi 145
